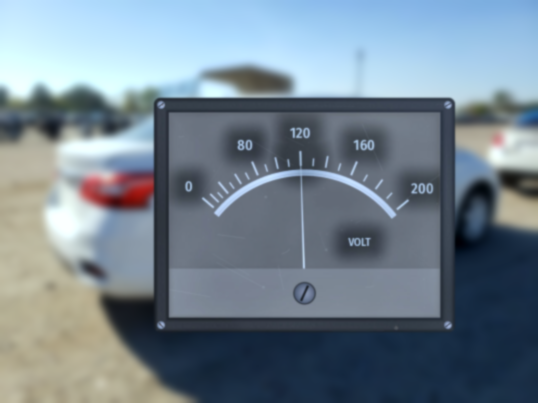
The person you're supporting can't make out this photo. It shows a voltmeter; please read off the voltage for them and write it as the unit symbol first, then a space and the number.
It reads V 120
